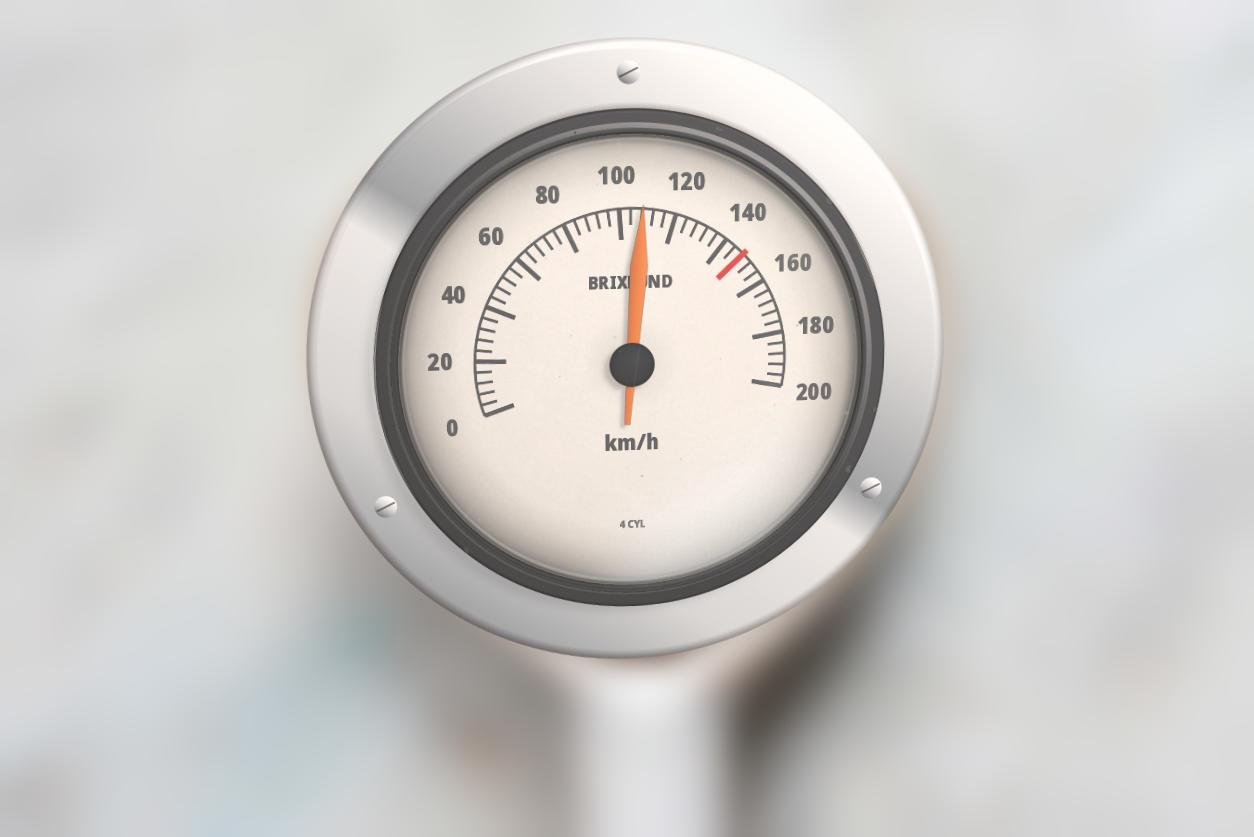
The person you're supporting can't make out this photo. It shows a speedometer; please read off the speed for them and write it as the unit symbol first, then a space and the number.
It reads km/h 108
